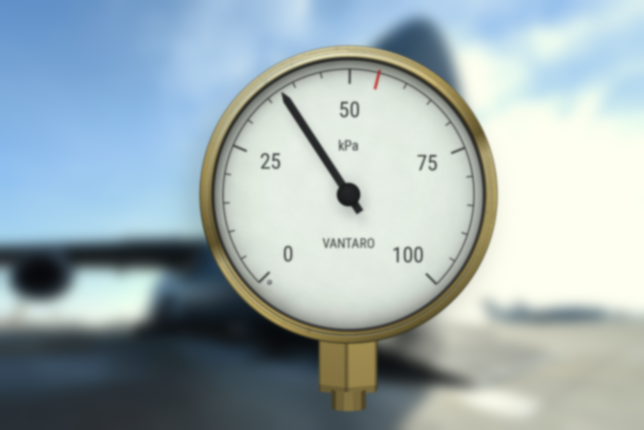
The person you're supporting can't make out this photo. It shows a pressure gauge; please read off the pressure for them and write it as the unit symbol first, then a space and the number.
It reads kPa 37.5
